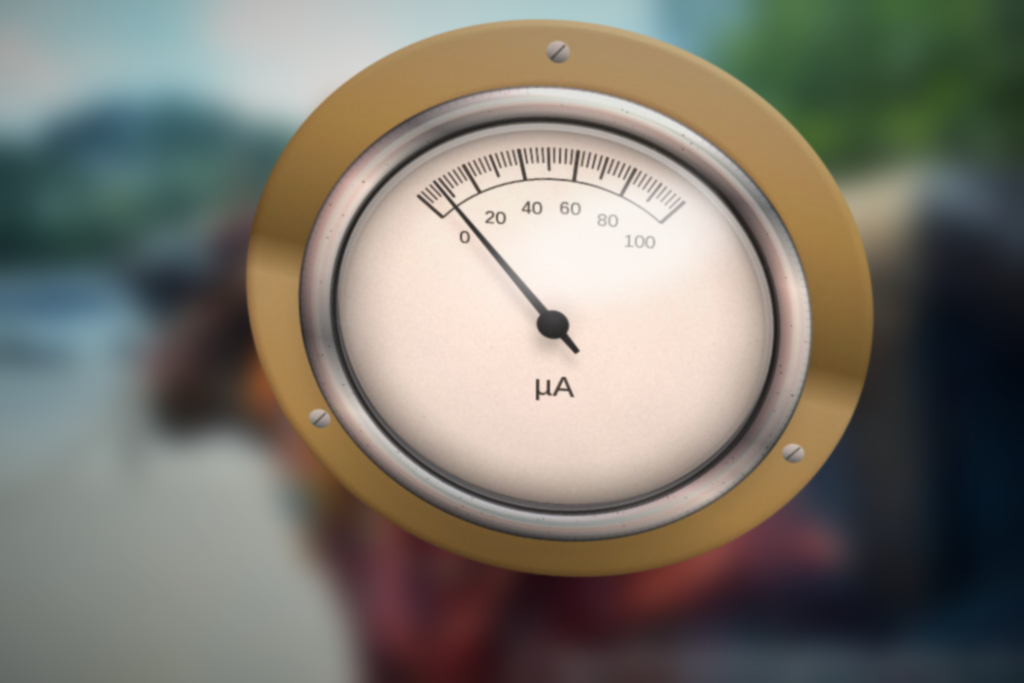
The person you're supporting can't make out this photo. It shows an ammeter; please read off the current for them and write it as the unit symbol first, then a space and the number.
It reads µA 10
